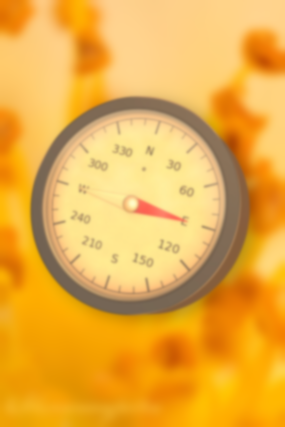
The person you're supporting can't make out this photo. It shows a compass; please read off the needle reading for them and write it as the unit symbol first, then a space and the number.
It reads ° 90
